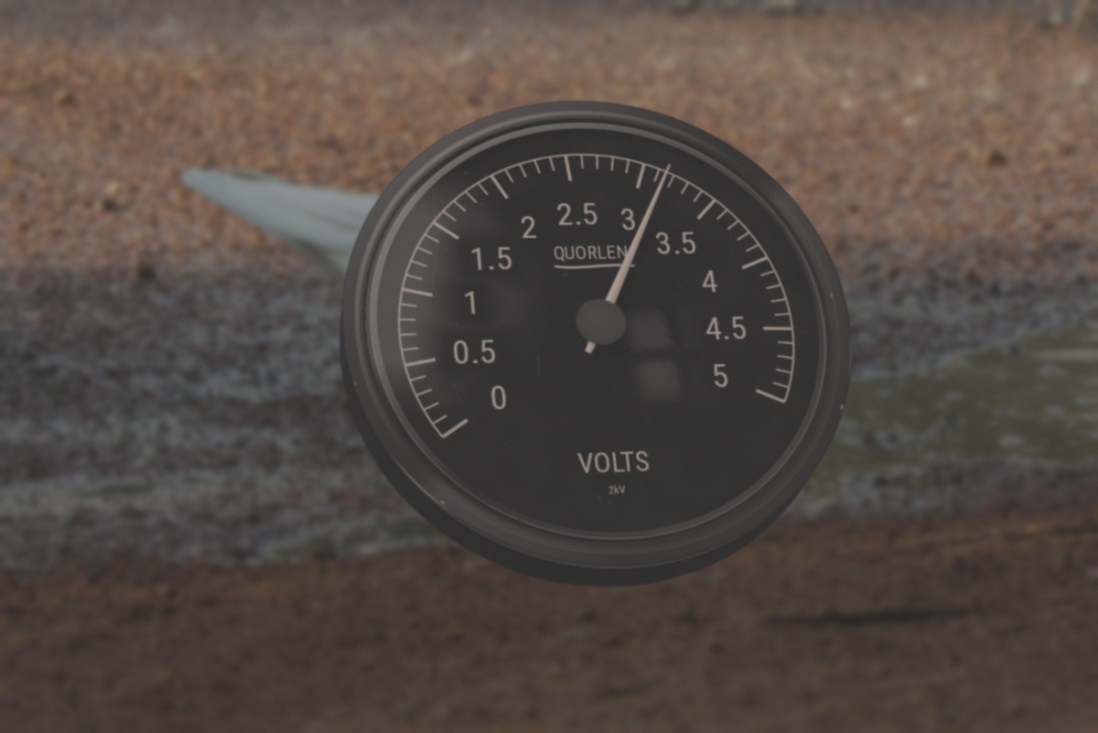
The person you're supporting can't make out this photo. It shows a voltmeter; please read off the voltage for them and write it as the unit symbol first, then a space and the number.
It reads V 3.15
